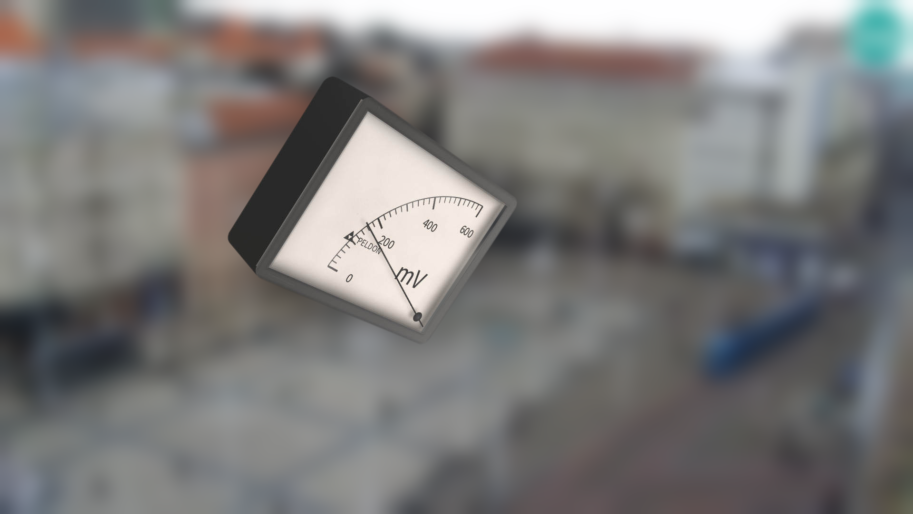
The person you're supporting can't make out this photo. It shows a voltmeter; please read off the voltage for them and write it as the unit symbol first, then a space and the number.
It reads mV 160
